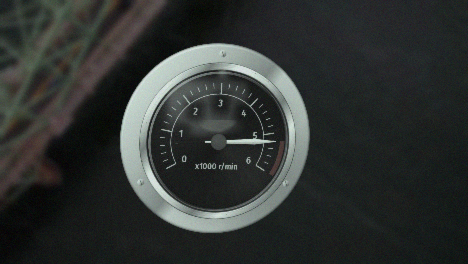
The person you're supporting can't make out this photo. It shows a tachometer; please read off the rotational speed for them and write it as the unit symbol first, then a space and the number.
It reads rpm 5200
